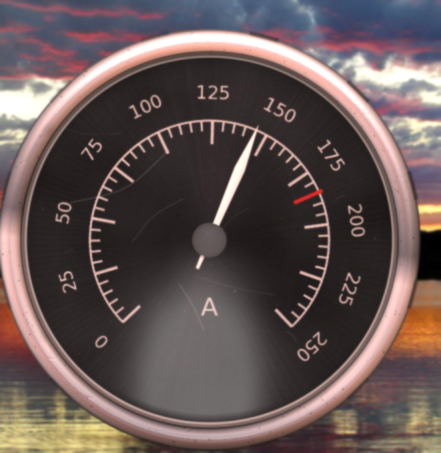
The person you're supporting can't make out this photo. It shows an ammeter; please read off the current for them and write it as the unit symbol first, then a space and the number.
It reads A 145
